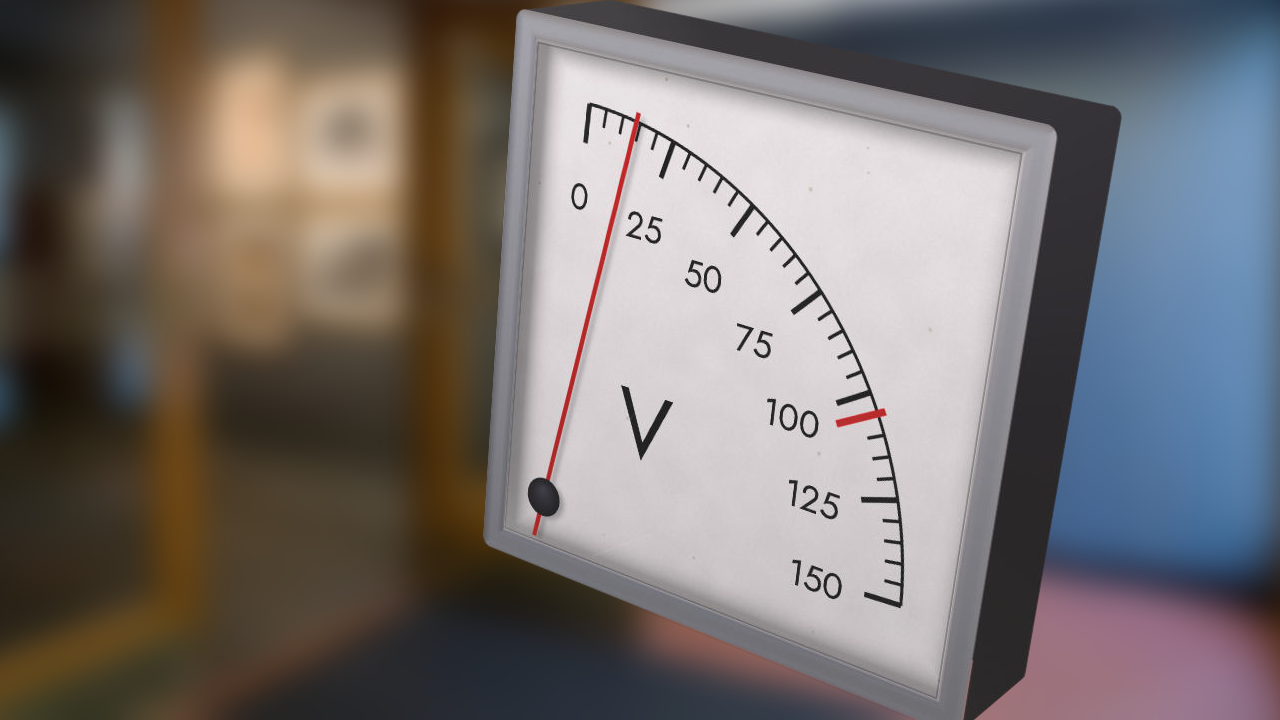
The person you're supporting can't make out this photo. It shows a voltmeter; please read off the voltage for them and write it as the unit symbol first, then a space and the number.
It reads V 15
